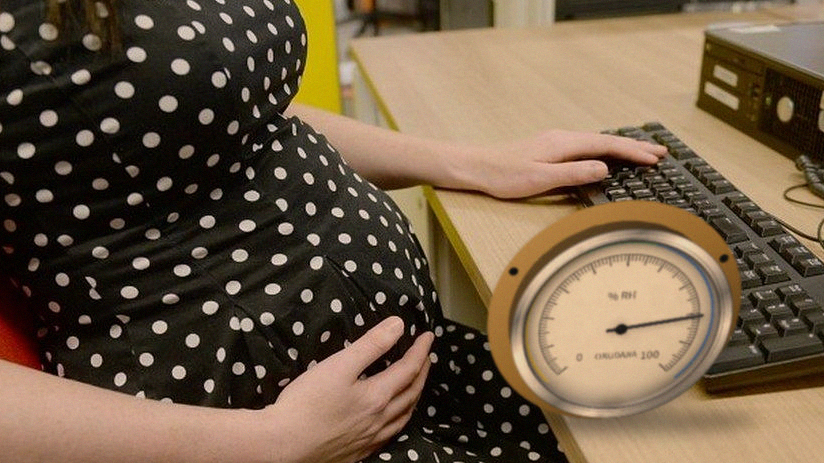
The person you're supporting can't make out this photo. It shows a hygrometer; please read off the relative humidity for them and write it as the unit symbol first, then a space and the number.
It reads % 80
